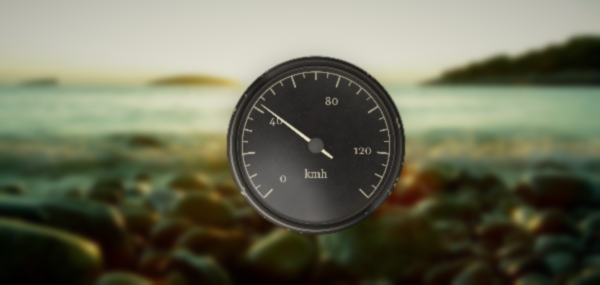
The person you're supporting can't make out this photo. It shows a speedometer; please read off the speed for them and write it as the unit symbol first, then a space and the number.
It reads km/h 42.5
